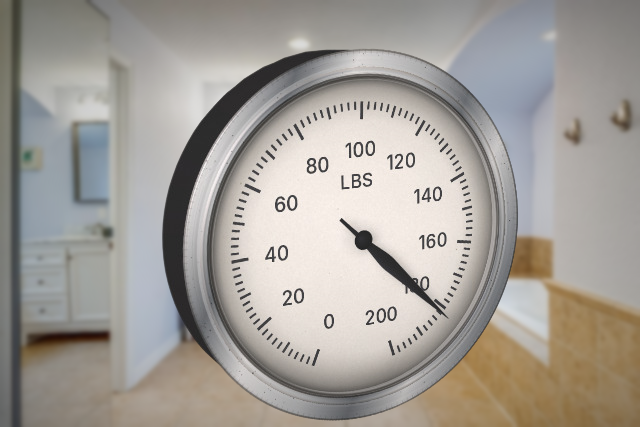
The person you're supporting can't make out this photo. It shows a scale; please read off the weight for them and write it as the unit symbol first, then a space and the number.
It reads lb 182
